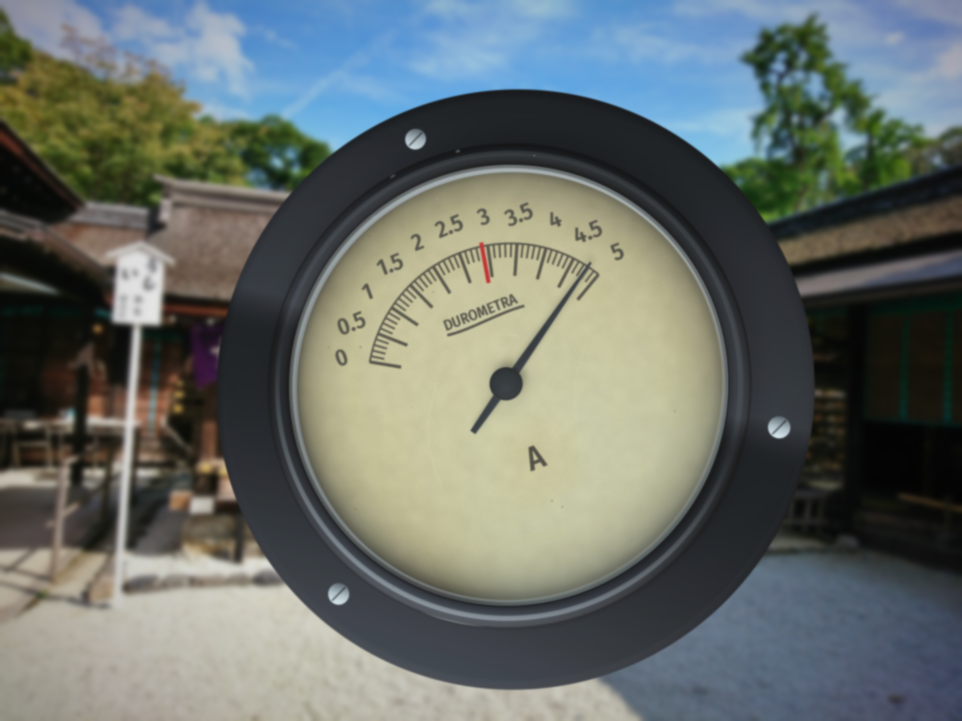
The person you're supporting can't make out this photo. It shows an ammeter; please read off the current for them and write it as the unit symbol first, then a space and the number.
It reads A 4.8
